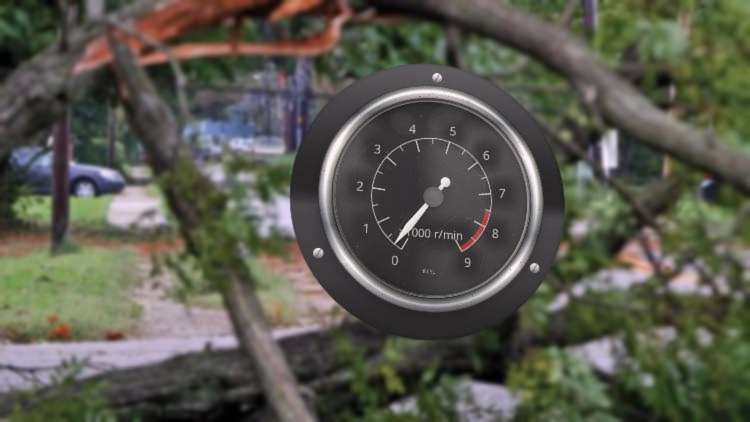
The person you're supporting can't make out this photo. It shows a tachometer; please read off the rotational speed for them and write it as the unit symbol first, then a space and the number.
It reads rpm 250
